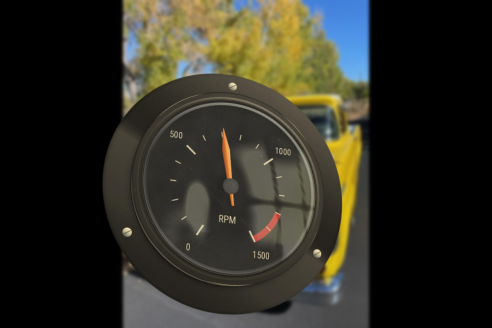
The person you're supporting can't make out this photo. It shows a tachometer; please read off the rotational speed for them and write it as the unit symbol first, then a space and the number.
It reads rpm 700
